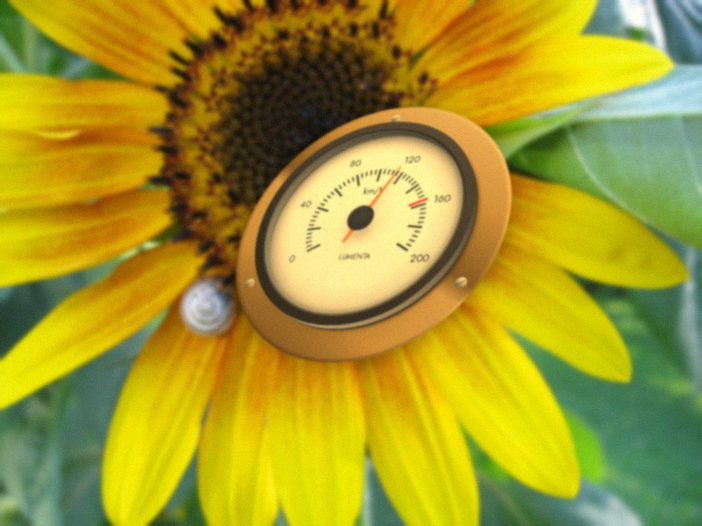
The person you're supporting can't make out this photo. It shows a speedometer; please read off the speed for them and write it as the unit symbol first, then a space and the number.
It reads km/h 120
